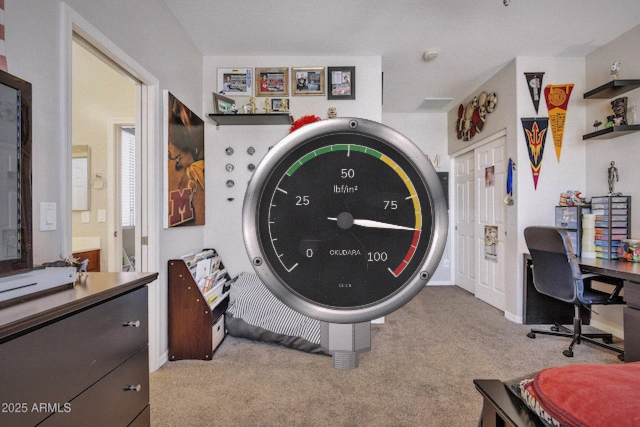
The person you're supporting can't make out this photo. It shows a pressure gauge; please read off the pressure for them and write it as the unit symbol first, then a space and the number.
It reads psi 85
